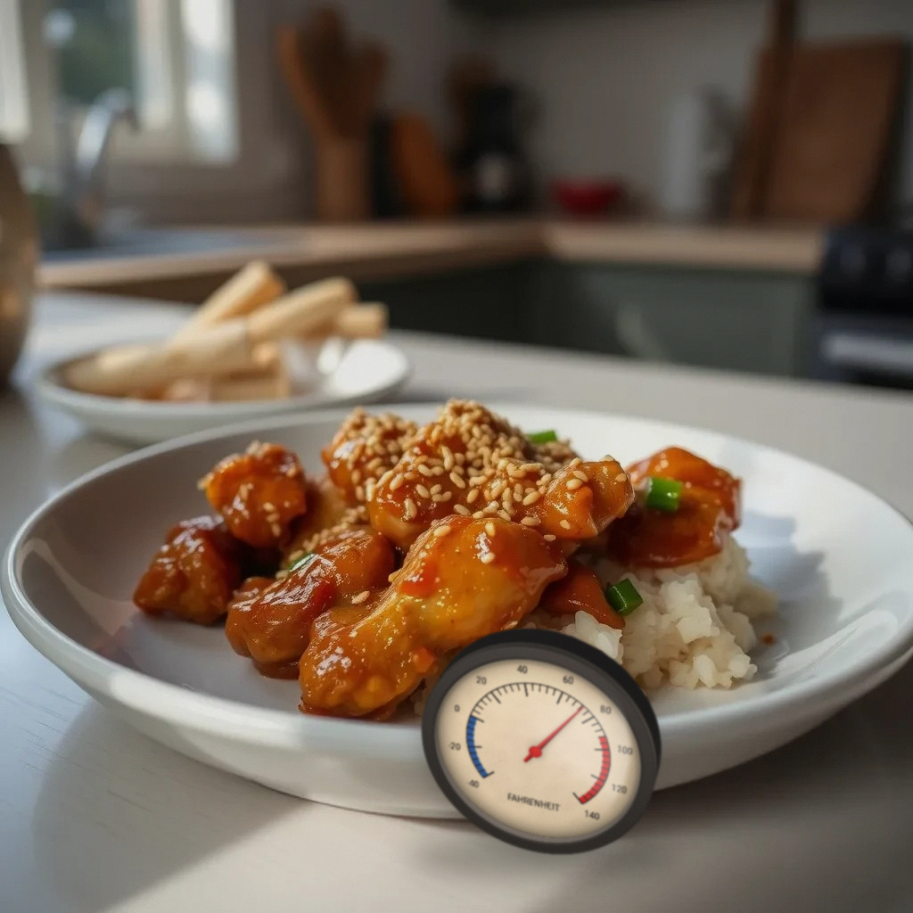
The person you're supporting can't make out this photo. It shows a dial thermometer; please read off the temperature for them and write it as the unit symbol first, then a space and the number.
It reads °F 72
